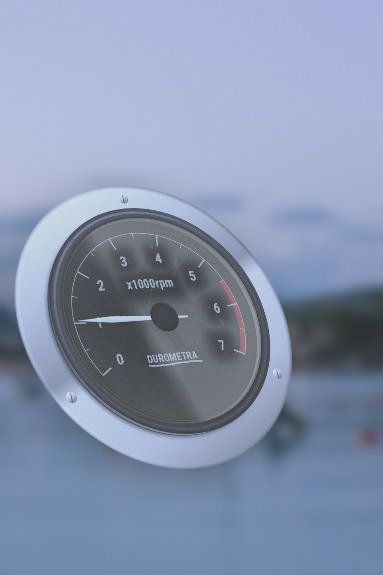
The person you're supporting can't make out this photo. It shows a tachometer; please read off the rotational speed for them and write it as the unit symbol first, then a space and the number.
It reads rpm 1000
